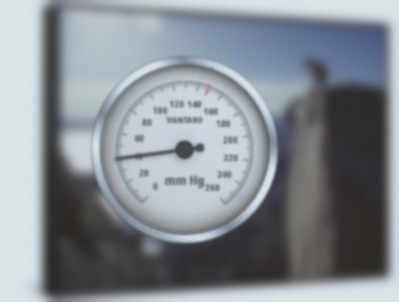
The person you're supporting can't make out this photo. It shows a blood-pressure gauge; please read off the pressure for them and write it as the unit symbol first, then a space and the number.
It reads mmHg 40
